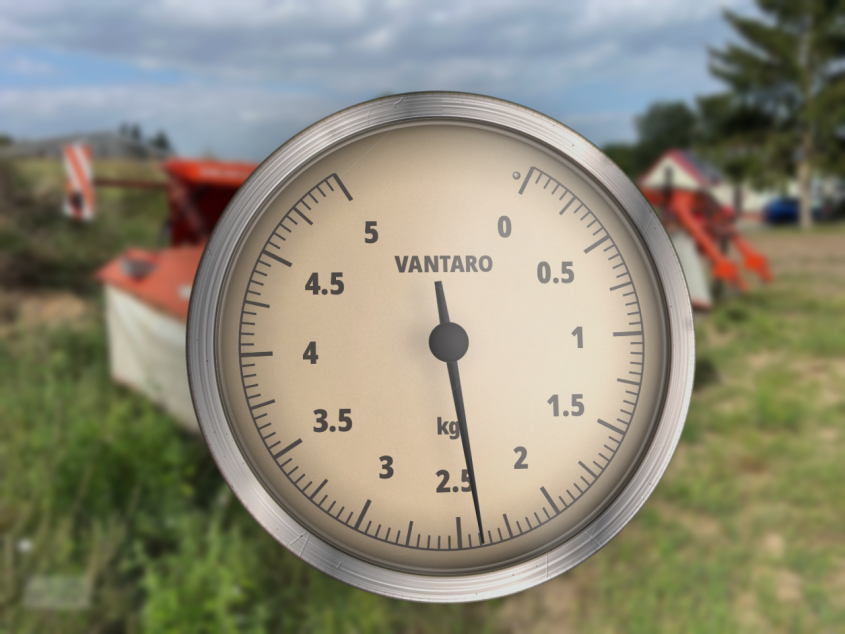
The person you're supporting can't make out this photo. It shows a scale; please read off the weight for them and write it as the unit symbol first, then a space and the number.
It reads kg 2.4
